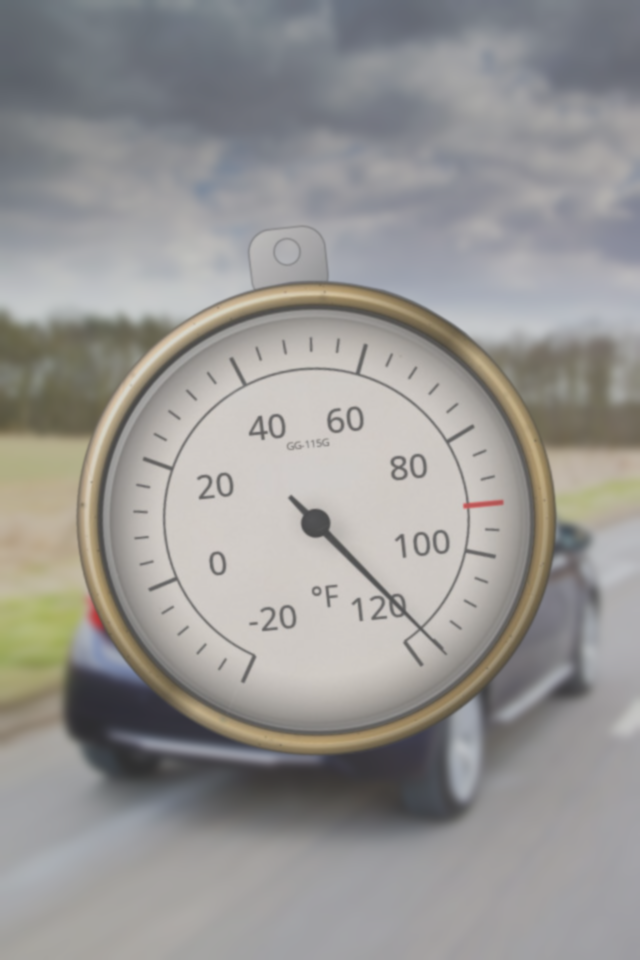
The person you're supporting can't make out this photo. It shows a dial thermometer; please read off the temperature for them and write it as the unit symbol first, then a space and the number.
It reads °F 116
